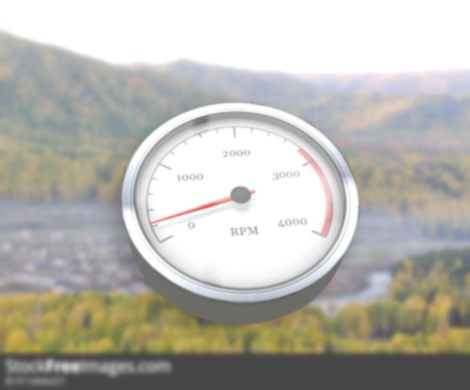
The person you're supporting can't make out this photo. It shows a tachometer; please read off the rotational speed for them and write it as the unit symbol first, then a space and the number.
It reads rpm 200
